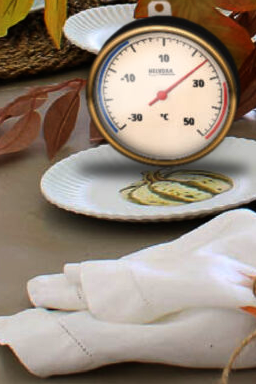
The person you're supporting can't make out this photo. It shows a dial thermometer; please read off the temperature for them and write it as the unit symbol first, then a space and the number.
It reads °C 24
